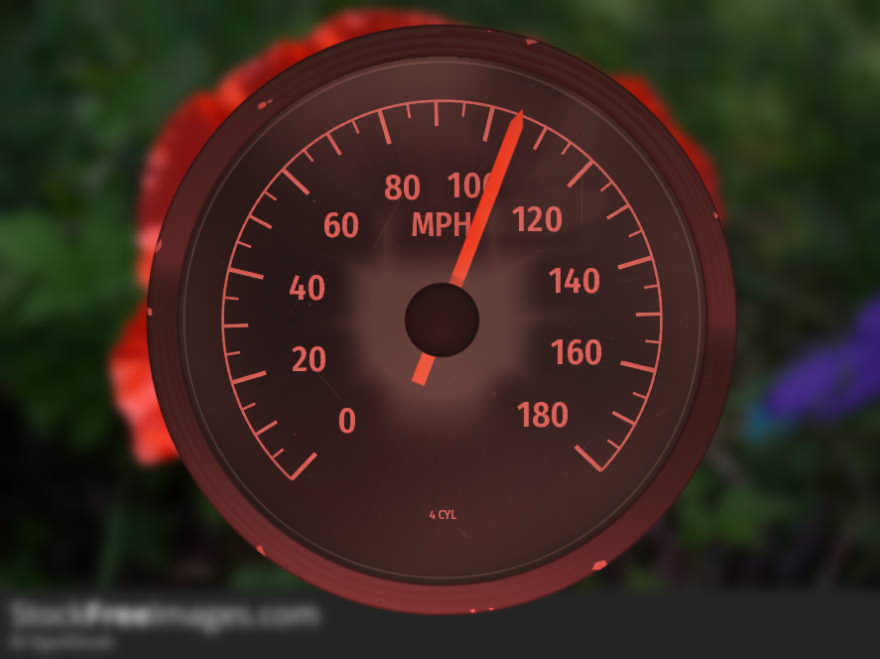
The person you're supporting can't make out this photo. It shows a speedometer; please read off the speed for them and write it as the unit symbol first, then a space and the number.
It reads mph 105
